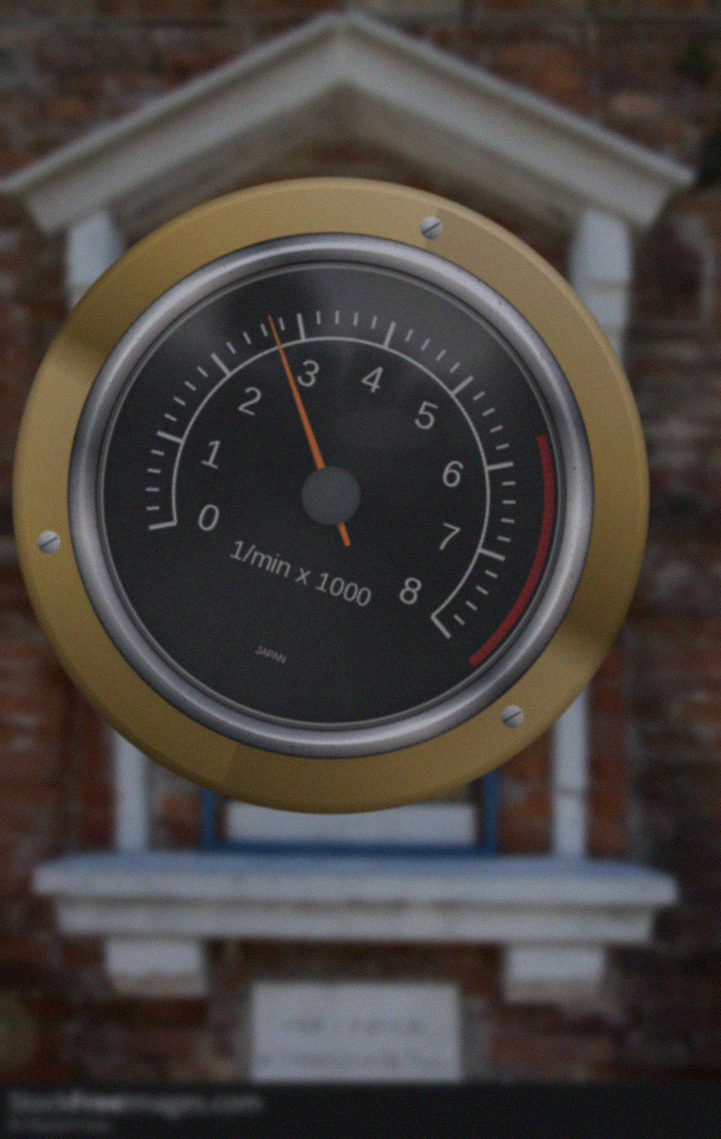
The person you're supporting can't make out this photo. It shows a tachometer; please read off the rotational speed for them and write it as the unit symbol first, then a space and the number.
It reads rpm 2700
